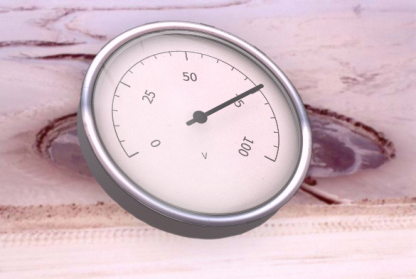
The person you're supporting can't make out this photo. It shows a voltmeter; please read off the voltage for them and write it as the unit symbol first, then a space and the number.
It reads V 75
